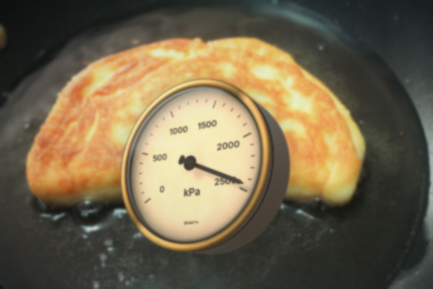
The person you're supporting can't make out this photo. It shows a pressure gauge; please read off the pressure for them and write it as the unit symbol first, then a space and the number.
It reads kPa 2450
